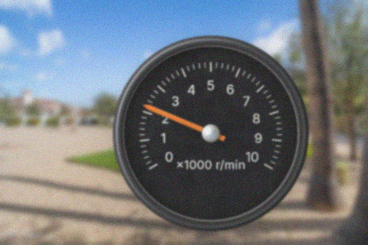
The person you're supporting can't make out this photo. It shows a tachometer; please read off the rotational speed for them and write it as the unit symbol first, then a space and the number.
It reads rpm 2200
